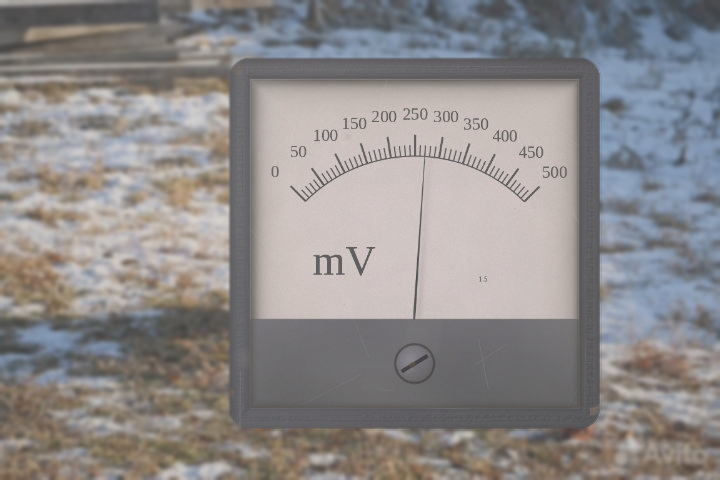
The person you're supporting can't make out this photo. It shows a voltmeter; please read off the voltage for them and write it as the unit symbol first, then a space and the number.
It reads mV 270
